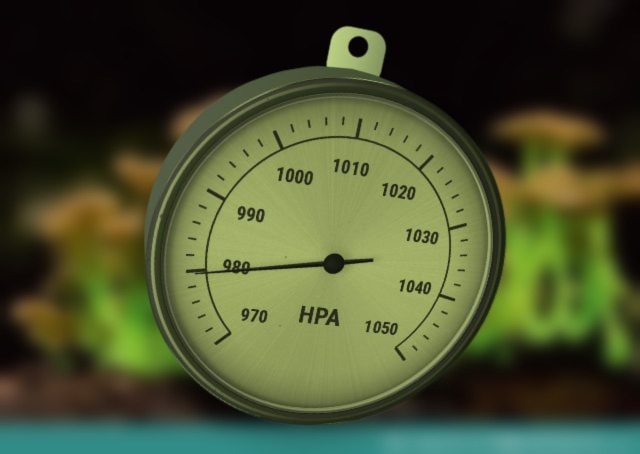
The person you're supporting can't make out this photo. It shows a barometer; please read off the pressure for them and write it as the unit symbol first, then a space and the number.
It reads hPa 980
